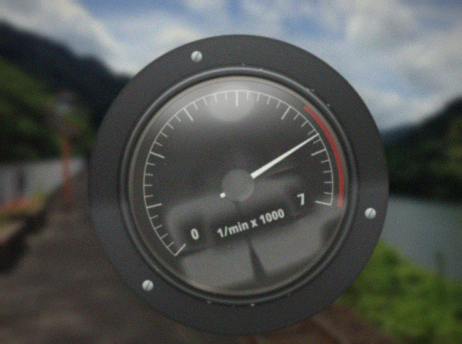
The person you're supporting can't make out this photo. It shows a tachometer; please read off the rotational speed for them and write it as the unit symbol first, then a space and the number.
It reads rpm 5700
